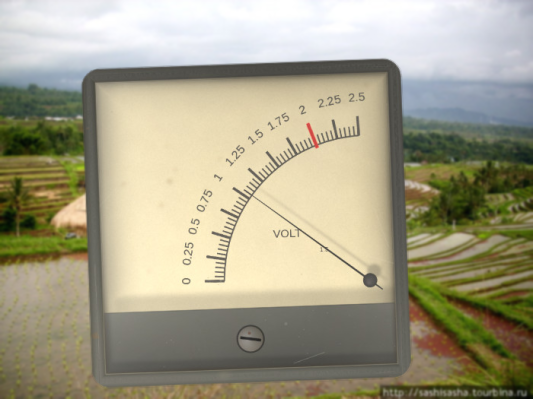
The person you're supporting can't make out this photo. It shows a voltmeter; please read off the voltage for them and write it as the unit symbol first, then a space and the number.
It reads V 1.05
